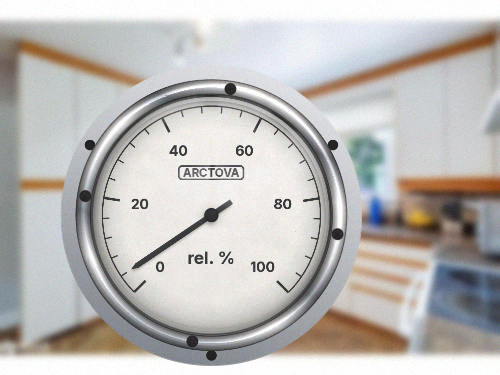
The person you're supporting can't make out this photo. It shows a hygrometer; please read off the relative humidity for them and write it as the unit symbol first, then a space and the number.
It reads % 4
